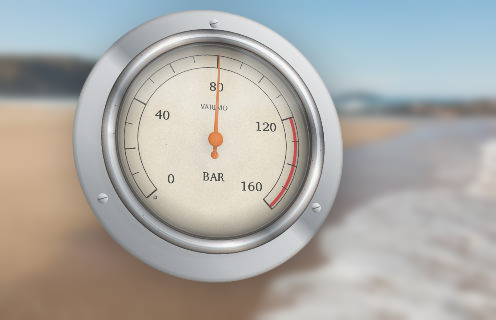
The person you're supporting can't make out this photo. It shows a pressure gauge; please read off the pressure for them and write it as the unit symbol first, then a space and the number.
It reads bar 80
